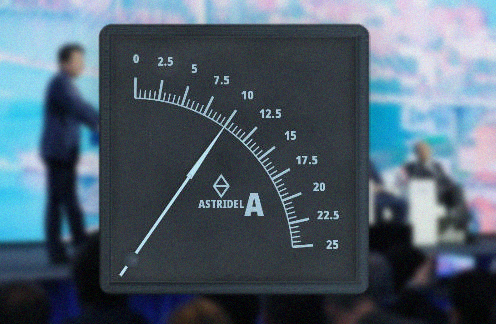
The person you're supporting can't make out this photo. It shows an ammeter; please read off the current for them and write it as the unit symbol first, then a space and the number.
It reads A 10
